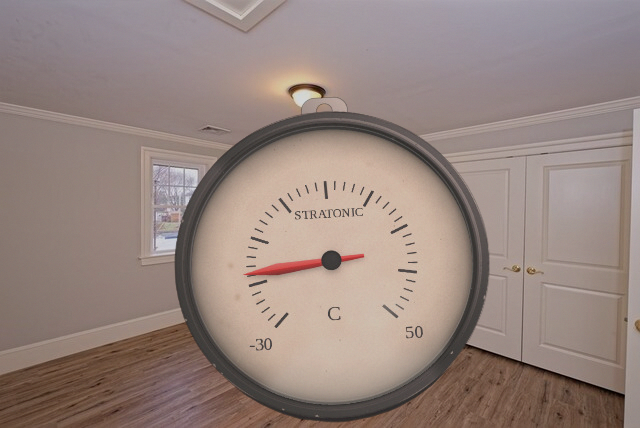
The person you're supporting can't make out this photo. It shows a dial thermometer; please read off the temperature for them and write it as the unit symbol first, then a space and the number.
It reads °C -18
